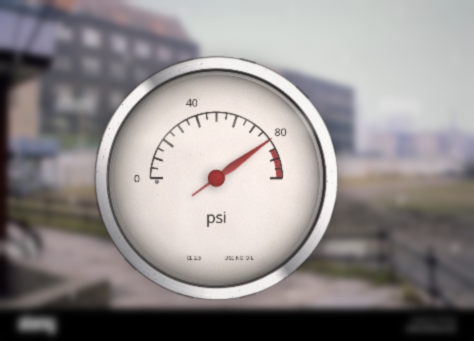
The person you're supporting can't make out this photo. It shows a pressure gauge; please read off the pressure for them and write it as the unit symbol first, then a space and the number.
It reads psi 80
